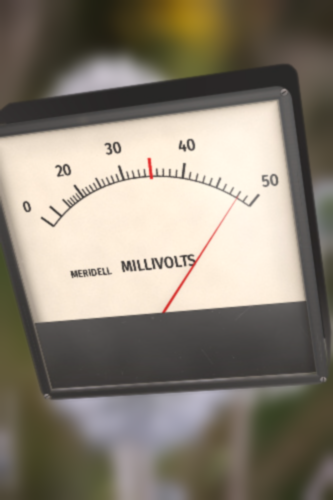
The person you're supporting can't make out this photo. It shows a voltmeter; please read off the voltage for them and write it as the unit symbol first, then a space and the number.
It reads mV 48
